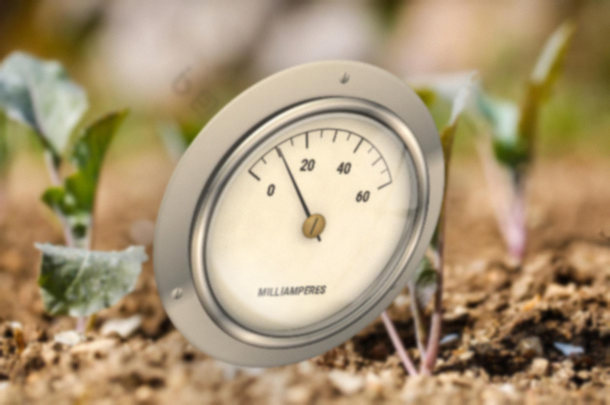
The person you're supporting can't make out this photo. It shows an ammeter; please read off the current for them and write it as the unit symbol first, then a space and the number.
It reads mA 10
